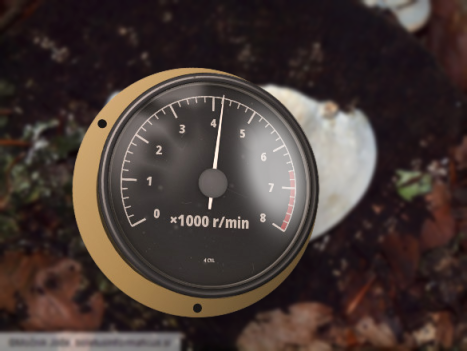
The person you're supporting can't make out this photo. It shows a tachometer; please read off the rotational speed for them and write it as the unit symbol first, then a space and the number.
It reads rpm 4200
